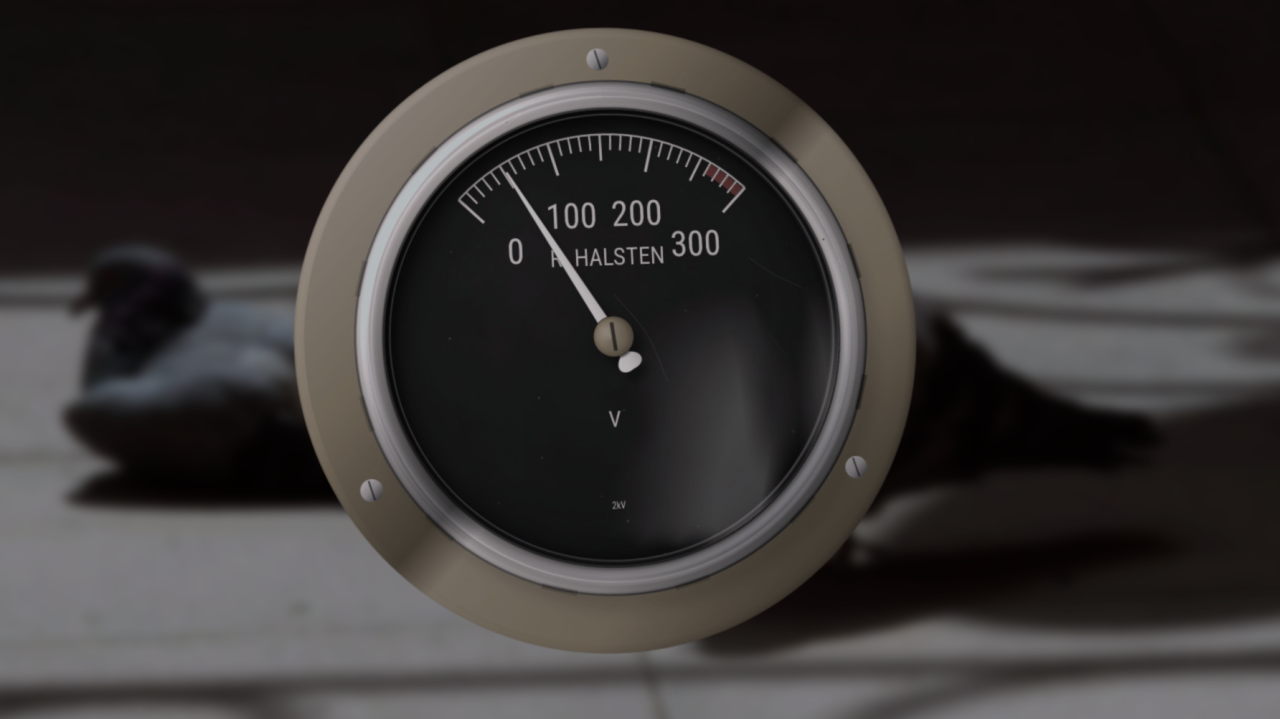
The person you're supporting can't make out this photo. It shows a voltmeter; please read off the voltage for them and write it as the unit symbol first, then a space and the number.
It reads V 50
